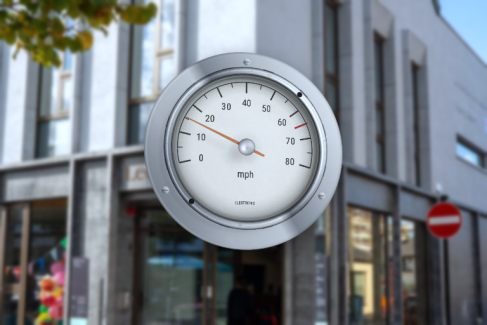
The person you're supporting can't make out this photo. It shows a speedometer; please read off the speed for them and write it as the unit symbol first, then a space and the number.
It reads mph 15
